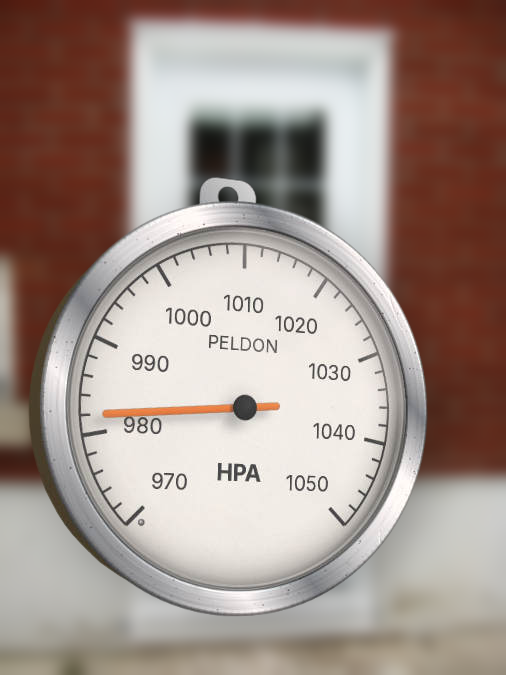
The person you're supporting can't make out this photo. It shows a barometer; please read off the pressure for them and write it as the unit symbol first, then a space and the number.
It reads hPa 982
